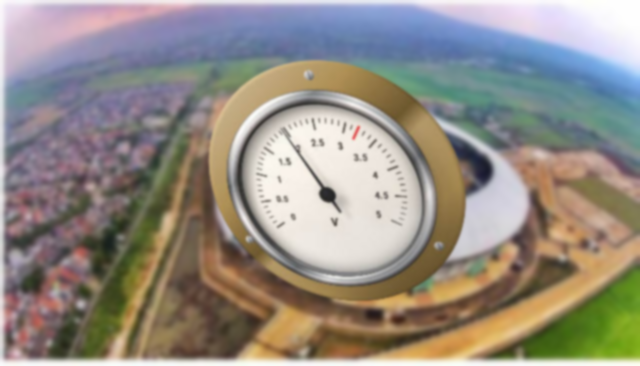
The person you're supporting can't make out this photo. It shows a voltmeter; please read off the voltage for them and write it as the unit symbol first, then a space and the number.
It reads V 2
